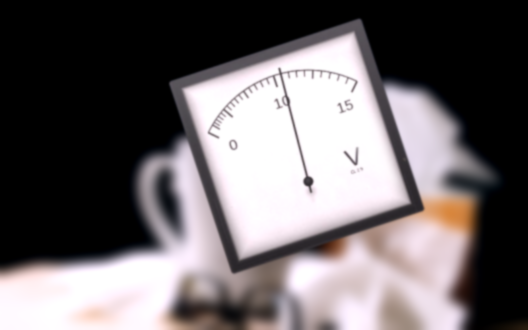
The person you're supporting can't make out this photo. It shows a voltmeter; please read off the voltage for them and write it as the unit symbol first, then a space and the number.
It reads V 10.5
